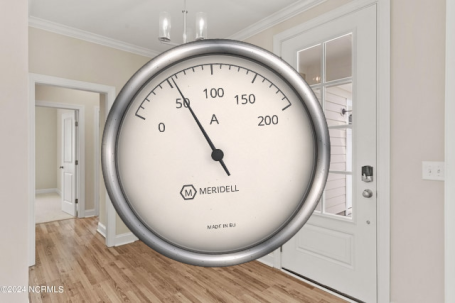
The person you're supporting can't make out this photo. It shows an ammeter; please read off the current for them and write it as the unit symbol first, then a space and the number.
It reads A 55
